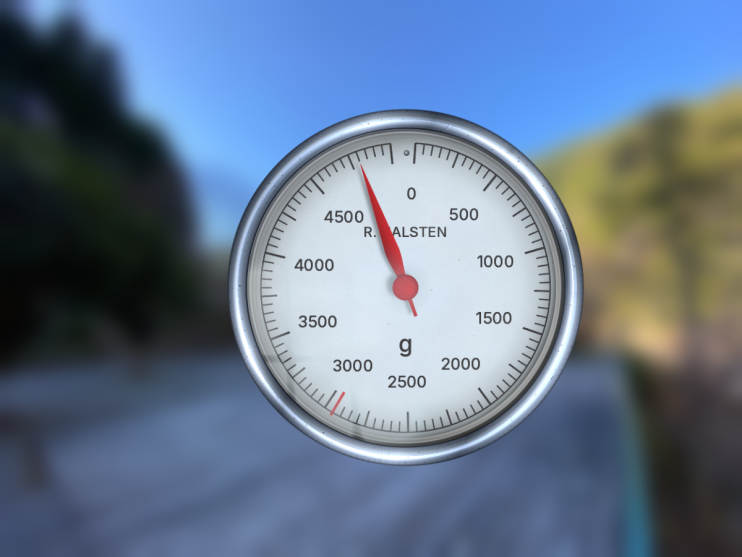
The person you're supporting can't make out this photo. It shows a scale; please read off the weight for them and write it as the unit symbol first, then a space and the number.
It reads g 4800
